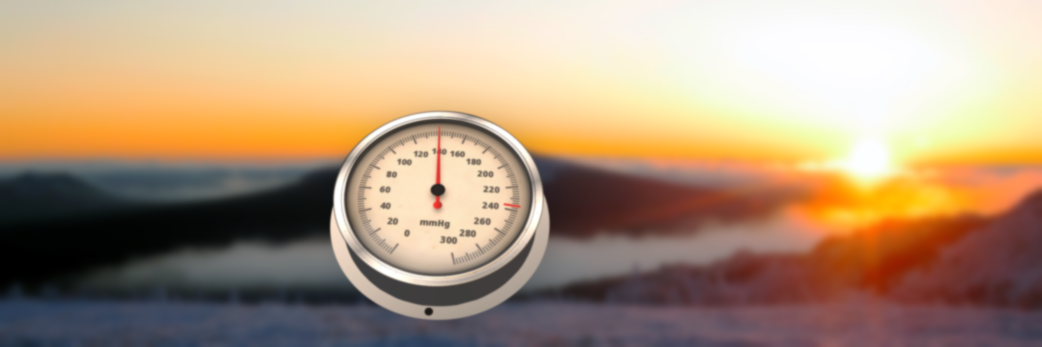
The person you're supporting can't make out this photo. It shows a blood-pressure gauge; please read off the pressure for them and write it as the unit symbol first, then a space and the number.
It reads mmHg 140
